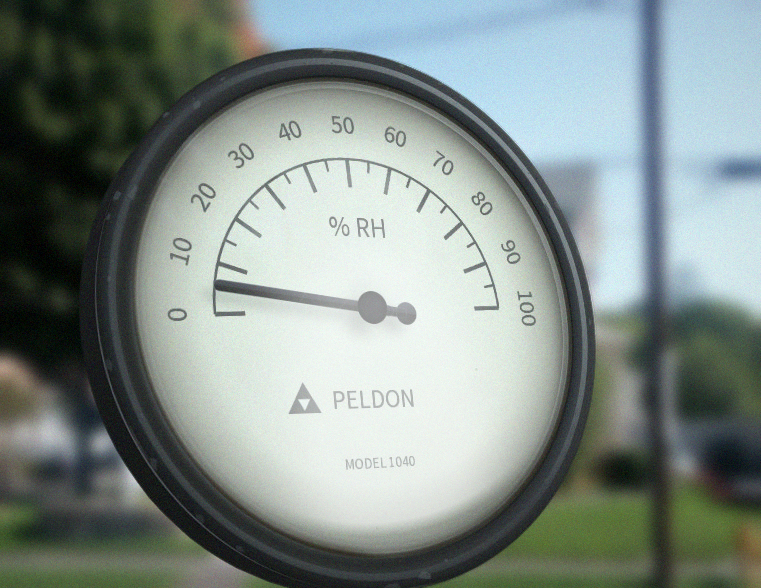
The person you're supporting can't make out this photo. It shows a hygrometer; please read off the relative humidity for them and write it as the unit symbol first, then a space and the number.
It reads % 5
